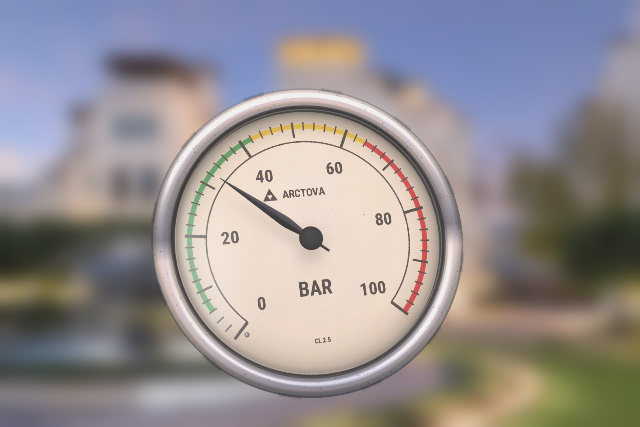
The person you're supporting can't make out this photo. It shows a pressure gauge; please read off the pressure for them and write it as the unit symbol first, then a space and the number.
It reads bar 32
